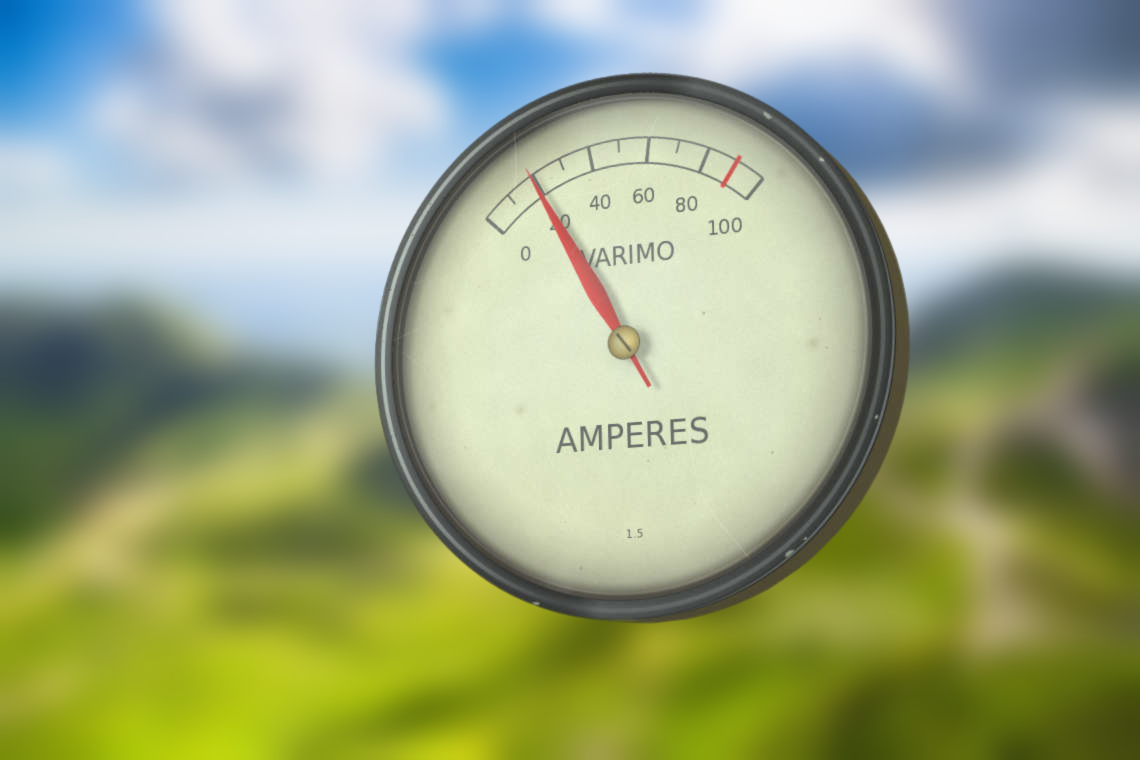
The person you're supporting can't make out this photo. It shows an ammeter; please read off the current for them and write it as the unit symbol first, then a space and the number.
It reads A 20
